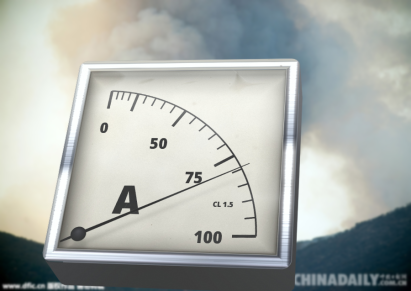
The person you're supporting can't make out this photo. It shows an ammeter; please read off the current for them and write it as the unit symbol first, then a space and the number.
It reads A 80
